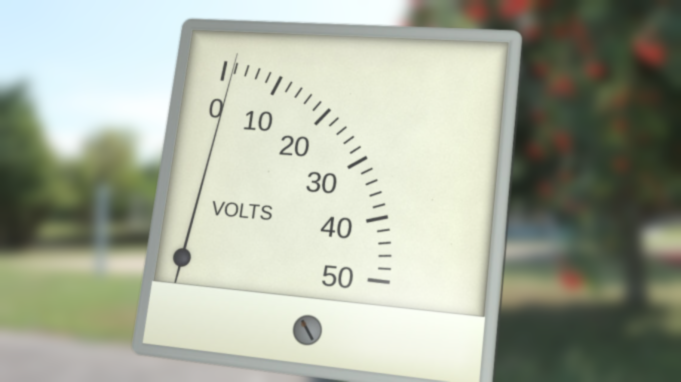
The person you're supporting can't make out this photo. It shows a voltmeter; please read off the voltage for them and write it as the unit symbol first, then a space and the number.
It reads V 2
